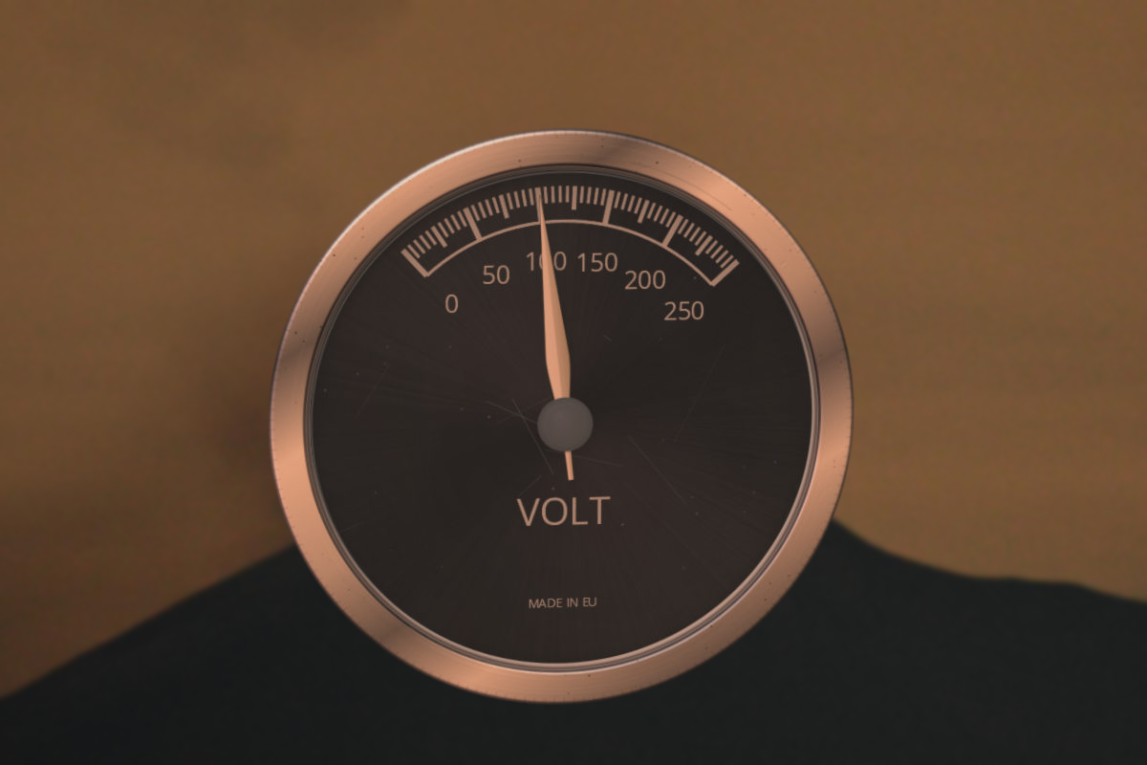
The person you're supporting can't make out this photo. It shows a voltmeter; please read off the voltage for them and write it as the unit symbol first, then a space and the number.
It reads V 100
